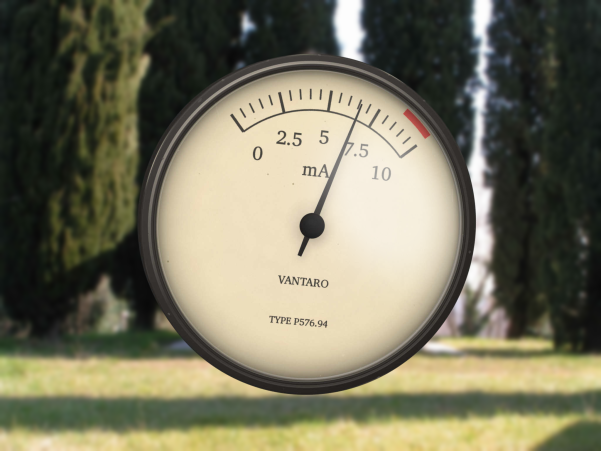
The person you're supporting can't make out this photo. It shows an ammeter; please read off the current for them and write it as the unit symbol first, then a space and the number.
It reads mA 6.5
